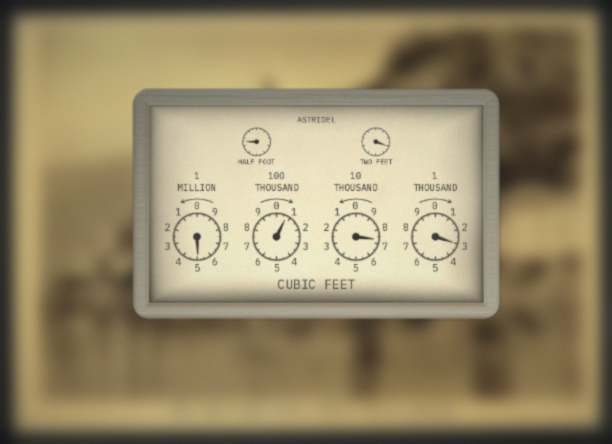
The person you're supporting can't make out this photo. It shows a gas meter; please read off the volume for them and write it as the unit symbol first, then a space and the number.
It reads ft³ 507300
